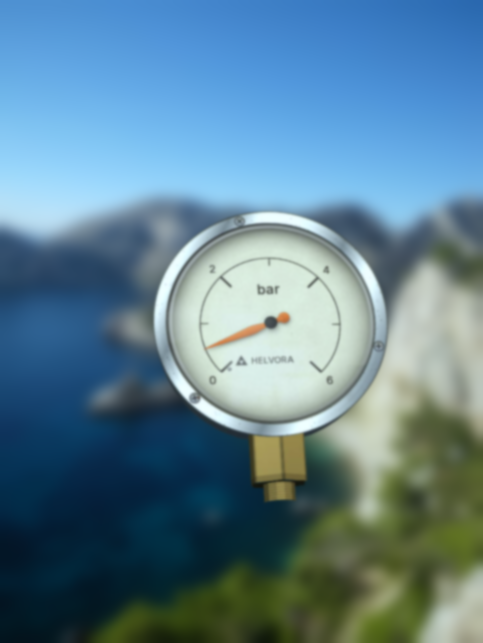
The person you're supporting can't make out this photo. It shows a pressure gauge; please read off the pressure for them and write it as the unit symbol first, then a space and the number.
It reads bar 0.5
